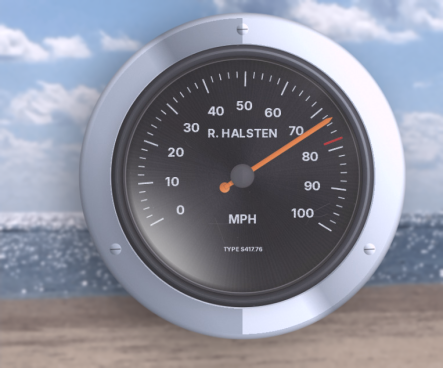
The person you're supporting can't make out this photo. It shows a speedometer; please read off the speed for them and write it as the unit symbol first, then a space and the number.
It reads mph 73
